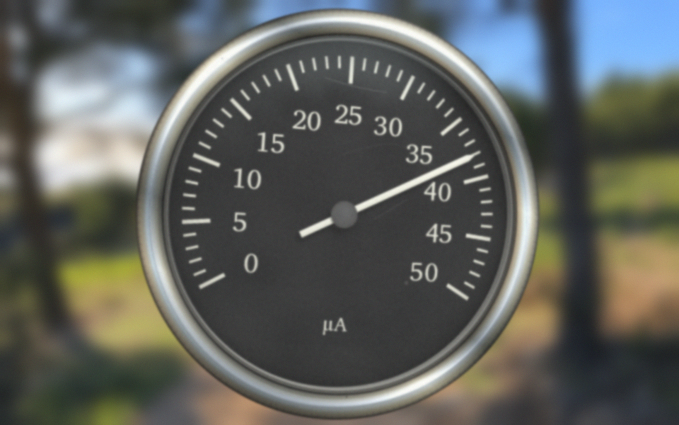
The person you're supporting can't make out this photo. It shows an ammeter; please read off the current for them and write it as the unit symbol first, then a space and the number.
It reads µA 38
